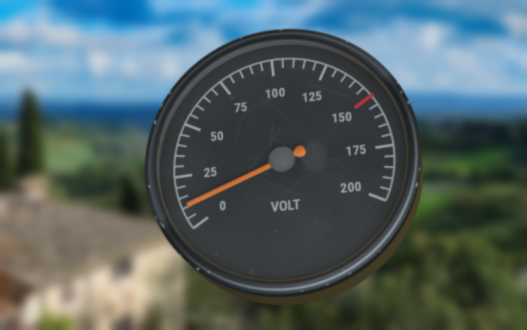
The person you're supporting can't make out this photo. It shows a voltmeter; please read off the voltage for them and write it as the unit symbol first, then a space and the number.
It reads V 10
